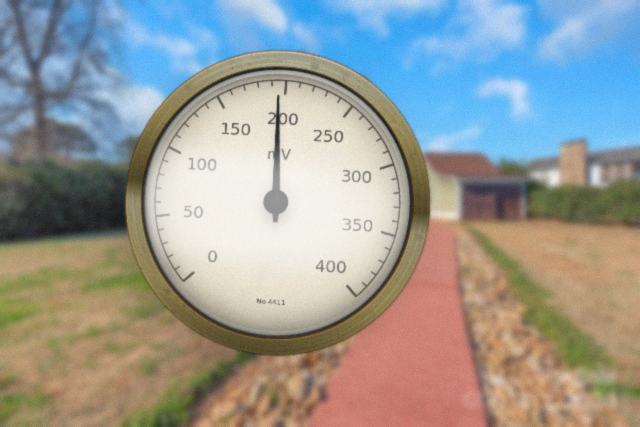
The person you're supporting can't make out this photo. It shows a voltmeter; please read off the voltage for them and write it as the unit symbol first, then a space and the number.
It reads mV 195
